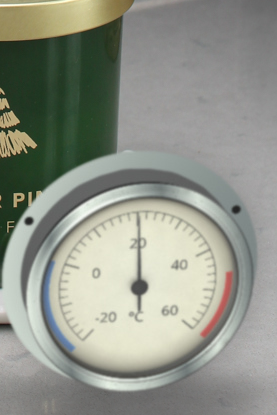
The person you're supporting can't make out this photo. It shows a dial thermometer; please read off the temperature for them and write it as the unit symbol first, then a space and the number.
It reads °C 20
